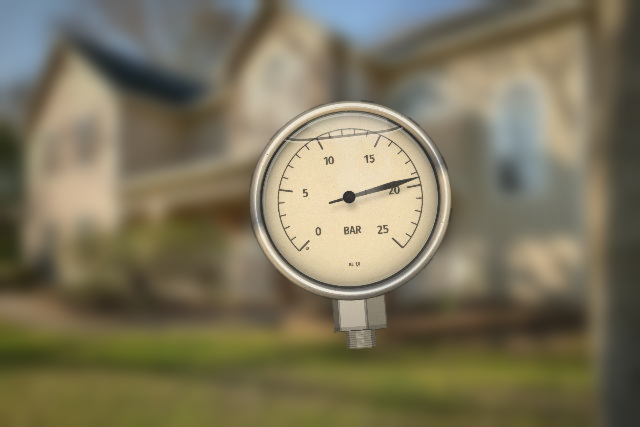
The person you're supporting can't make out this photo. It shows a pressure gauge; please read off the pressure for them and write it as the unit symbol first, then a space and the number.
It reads bar 19.5
